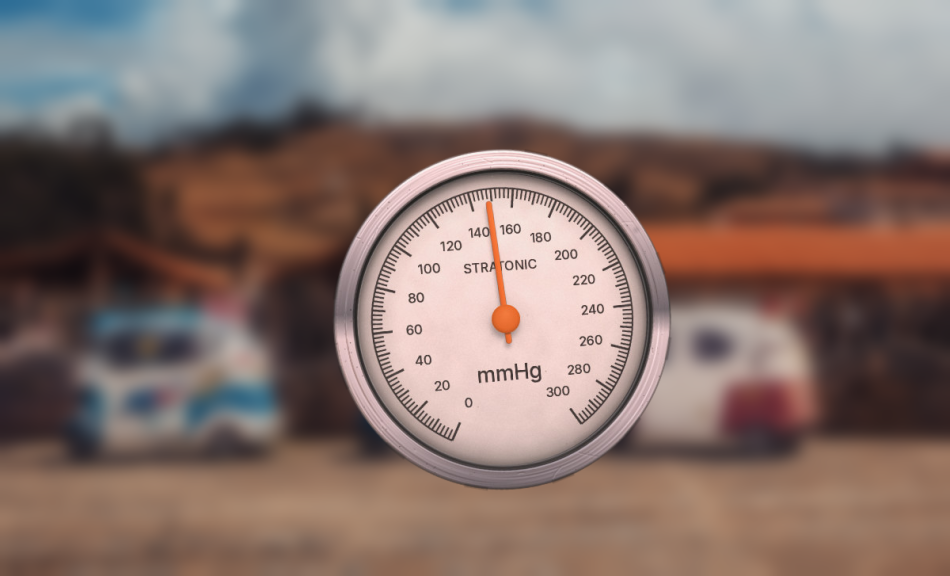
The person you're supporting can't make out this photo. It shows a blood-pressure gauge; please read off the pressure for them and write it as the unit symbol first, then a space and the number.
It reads mmHg 148
